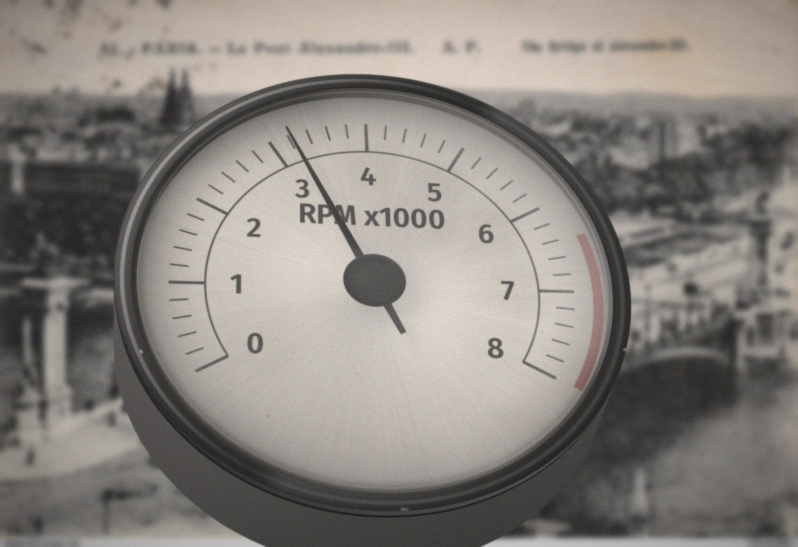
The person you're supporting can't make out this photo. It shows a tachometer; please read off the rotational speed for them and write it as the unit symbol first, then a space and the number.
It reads rpm 3200
